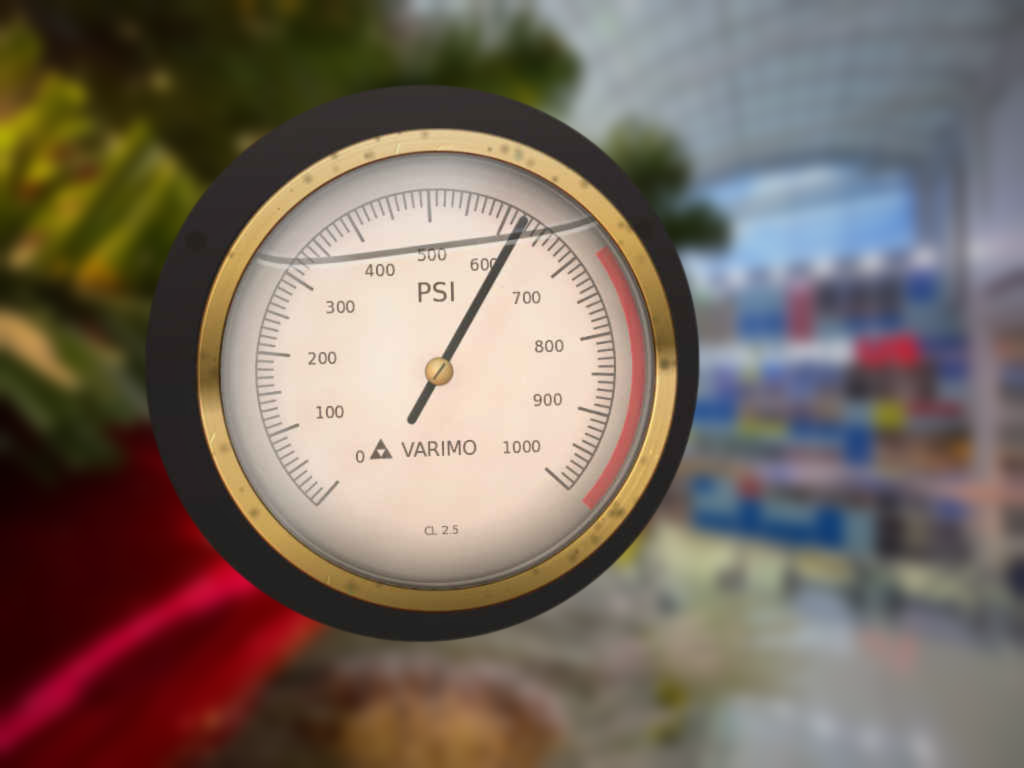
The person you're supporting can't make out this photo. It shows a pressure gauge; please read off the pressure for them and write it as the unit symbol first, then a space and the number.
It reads psi 620
